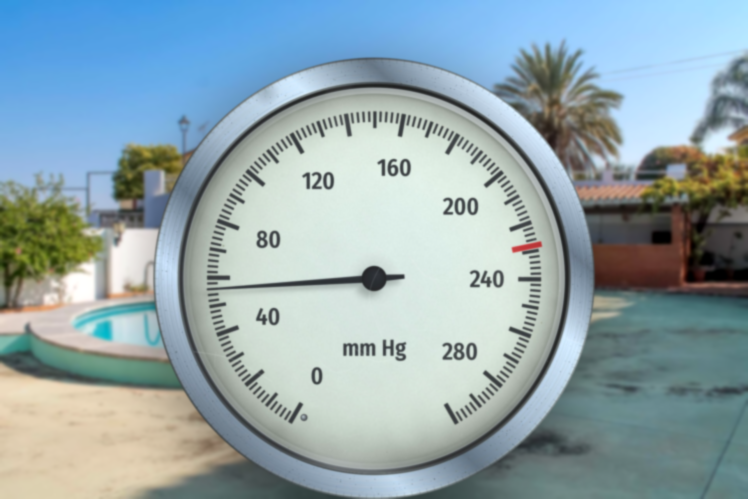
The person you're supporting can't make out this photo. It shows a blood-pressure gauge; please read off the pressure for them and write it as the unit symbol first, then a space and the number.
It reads mmHg 56
